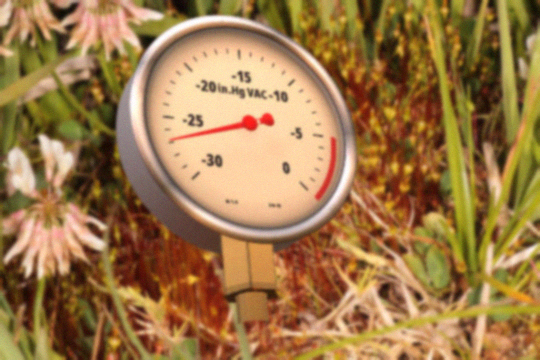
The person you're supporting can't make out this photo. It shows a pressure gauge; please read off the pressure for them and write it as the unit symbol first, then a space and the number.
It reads inHg -27
